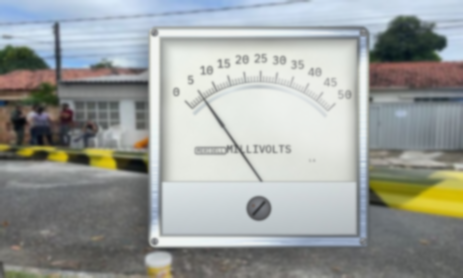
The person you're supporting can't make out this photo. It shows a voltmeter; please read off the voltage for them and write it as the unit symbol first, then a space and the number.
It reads mV 5
